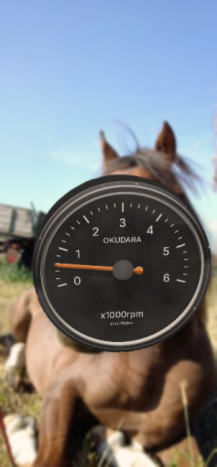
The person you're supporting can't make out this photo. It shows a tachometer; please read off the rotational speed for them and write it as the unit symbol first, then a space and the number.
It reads rpm 600
